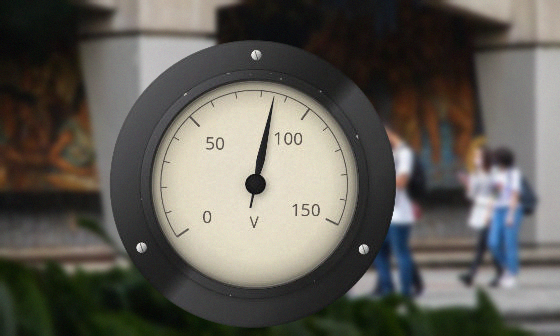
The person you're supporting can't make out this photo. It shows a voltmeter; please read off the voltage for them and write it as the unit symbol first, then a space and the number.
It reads V 85
